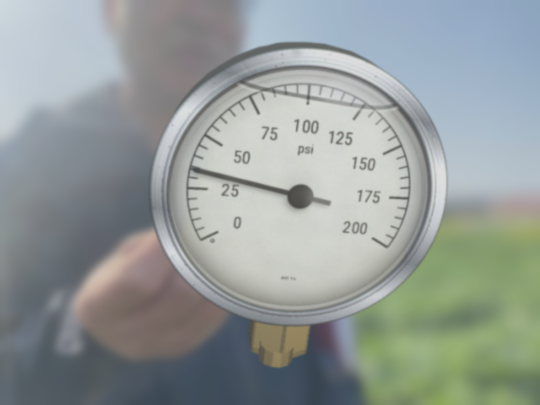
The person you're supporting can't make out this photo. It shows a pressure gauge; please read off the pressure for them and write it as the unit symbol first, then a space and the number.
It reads psi 35
